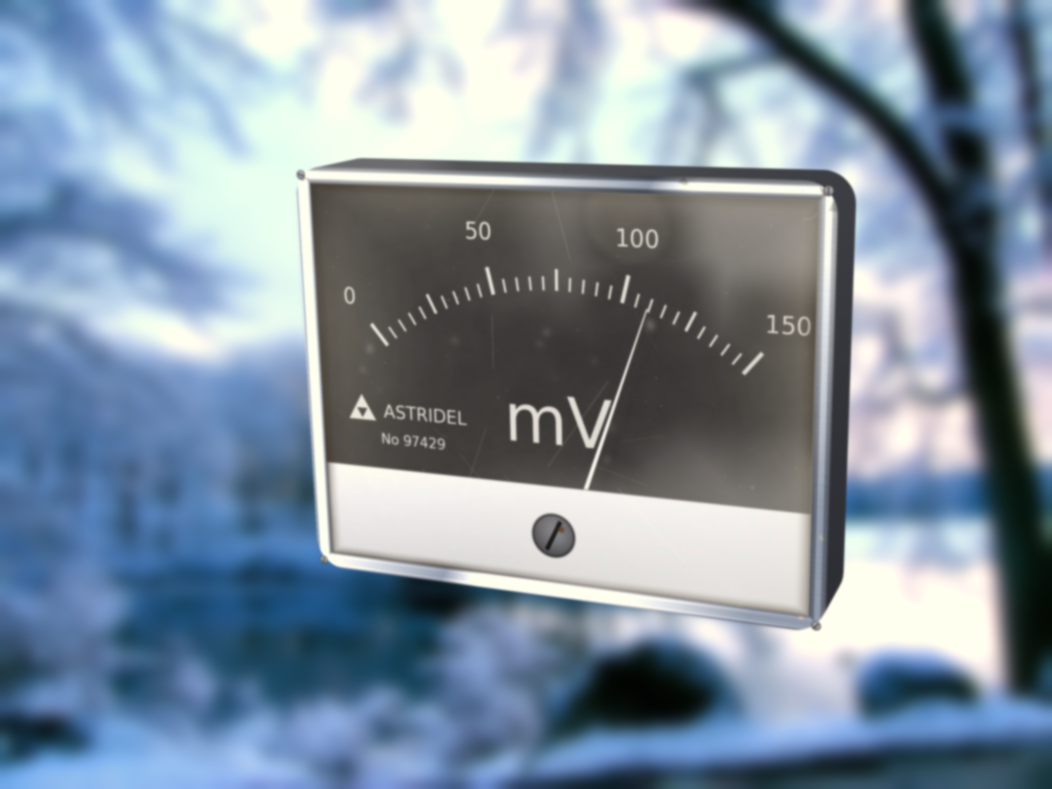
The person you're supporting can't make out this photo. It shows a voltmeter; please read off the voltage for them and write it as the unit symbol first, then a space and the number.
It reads mV 110
